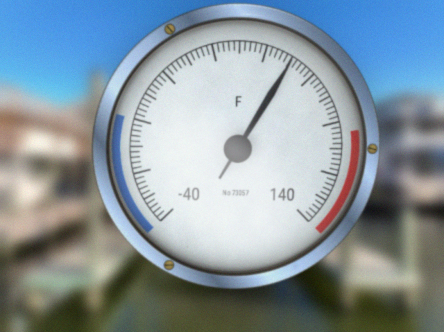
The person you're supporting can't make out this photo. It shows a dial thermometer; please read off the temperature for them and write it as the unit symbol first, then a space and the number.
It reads °F 70
